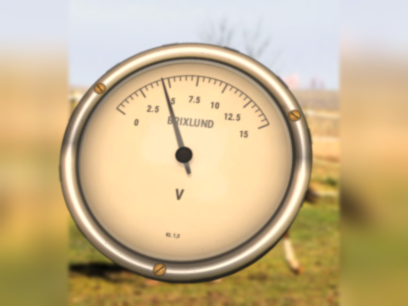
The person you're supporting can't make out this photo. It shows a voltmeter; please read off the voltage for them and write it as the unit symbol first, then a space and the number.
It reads V 4.5
